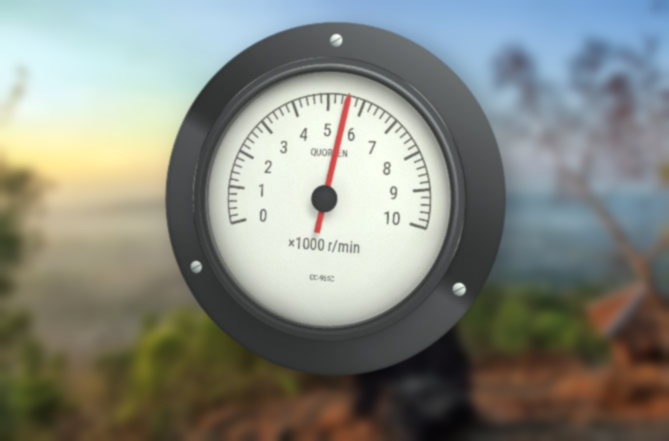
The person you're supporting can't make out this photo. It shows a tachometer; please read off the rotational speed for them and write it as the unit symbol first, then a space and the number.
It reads rpm 5600
